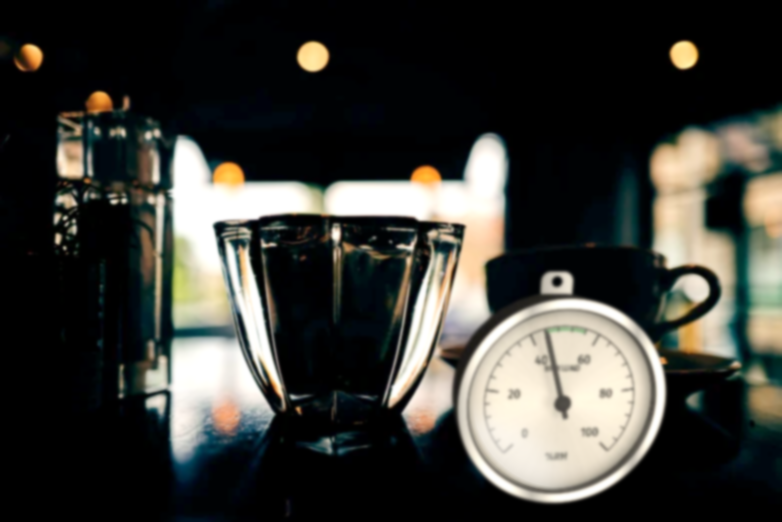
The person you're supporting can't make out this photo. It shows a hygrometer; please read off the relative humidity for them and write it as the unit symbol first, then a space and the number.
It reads % 44
